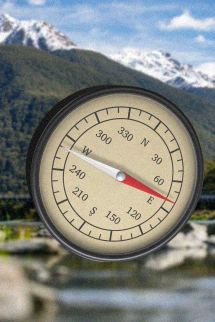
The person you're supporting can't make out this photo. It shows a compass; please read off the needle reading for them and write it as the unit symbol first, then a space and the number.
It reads ° 80
